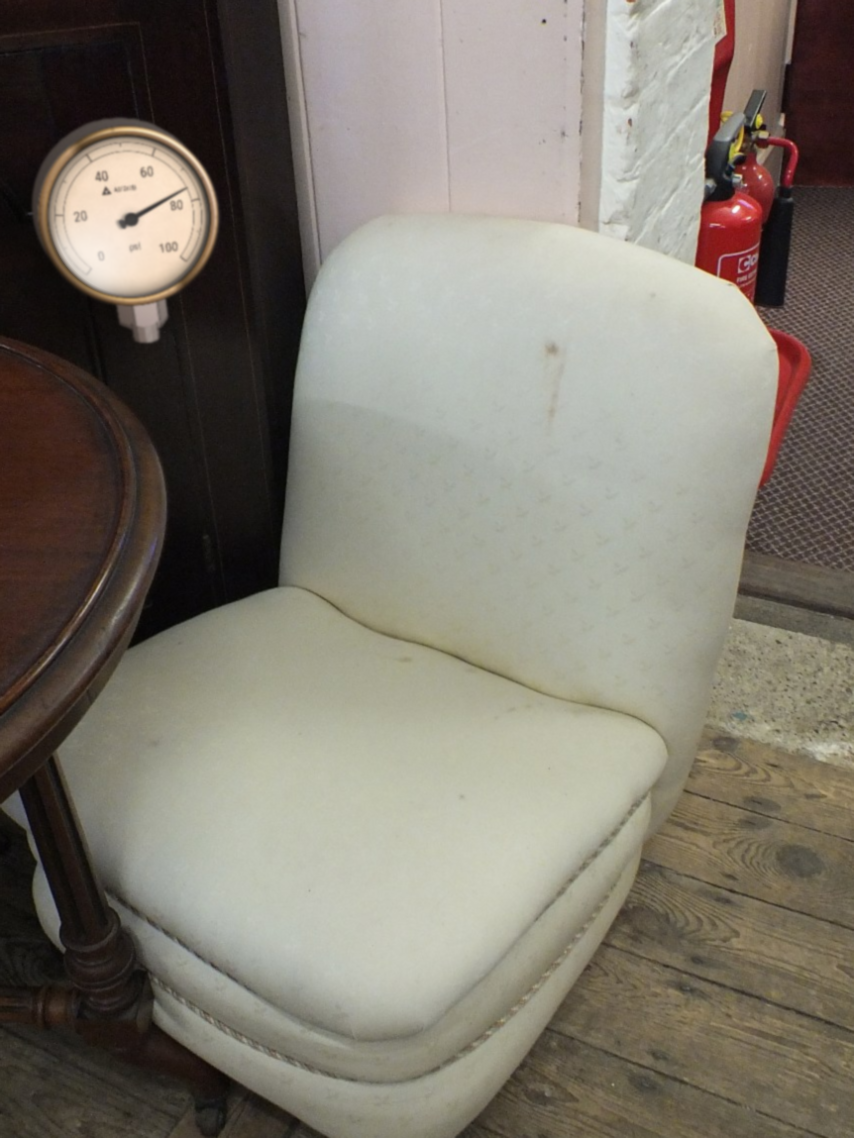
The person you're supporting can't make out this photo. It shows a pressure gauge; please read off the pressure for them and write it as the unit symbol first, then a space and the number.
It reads psi 75
